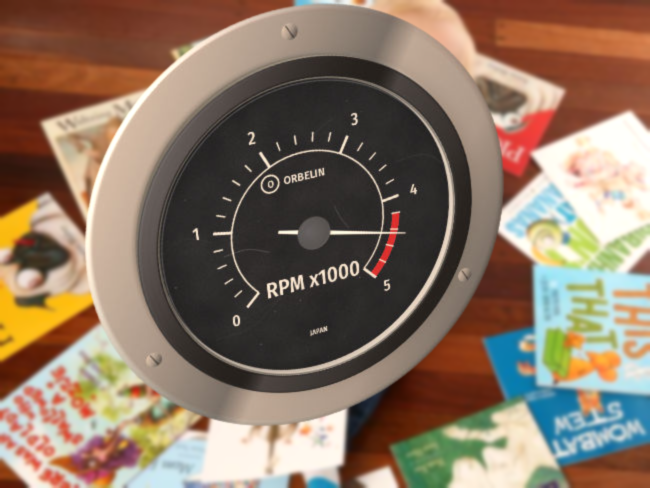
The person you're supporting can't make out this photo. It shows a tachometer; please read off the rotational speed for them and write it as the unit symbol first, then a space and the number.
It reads rpm 4400
